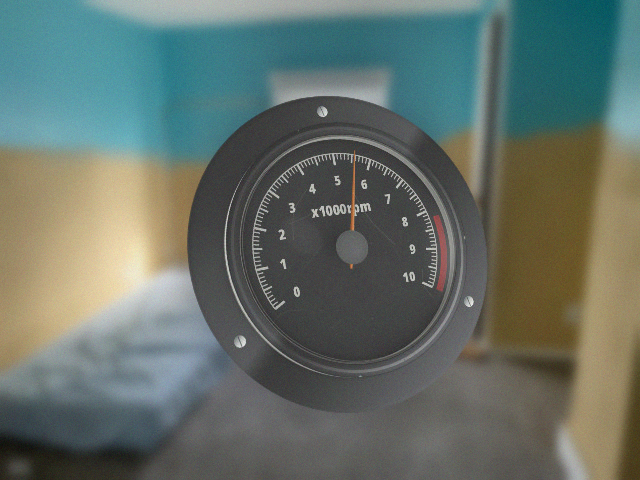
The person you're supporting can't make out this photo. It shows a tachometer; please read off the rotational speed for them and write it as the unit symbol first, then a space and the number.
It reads rpm 5500
